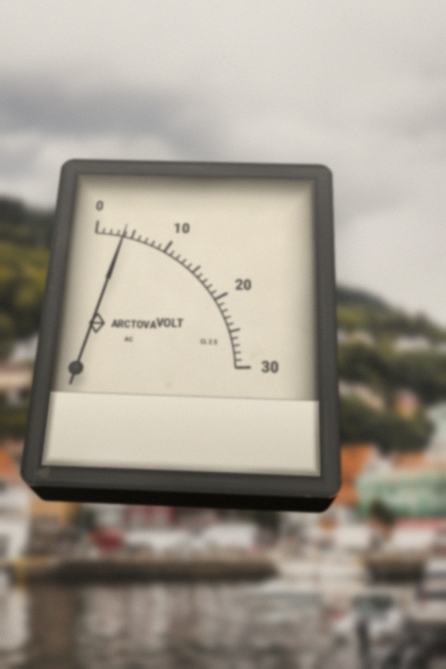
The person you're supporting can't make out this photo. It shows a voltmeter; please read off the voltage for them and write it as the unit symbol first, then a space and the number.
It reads V 4
